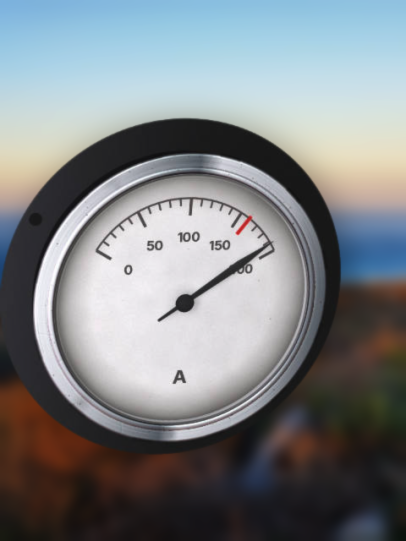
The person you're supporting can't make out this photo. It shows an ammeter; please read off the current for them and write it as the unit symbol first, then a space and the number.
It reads A 190
